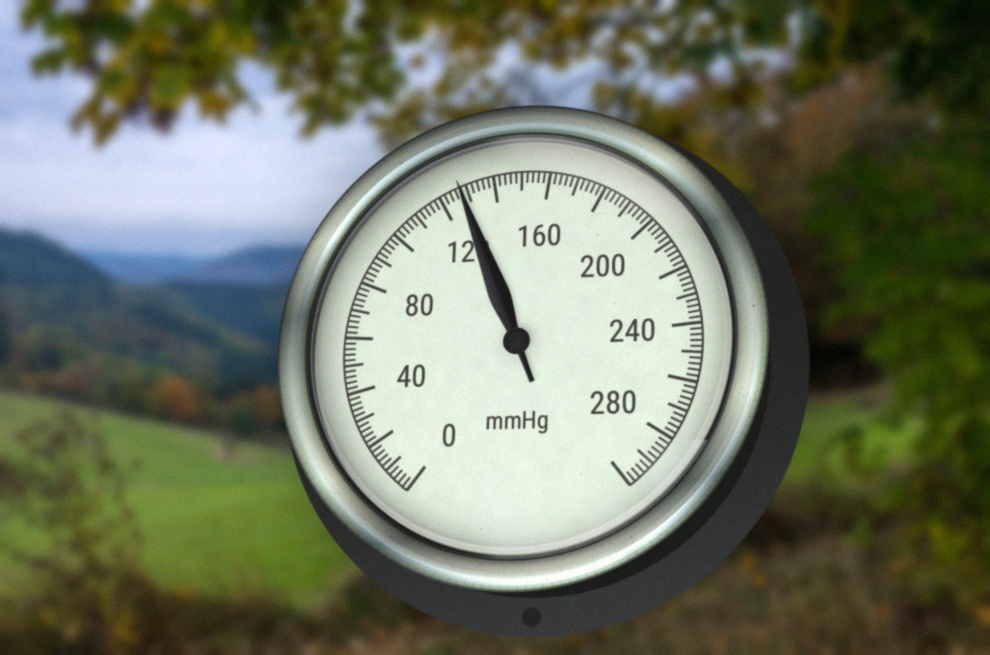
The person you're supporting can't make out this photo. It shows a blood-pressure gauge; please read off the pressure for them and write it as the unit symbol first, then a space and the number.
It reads mmHg 128
